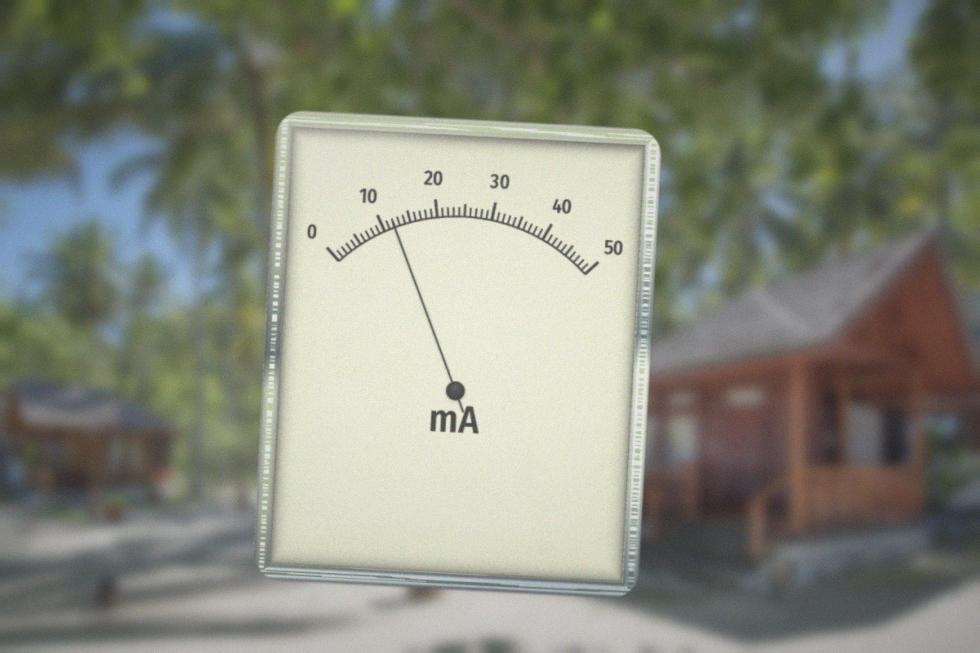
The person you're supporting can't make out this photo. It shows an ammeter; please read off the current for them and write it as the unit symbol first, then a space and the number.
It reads mA 12
